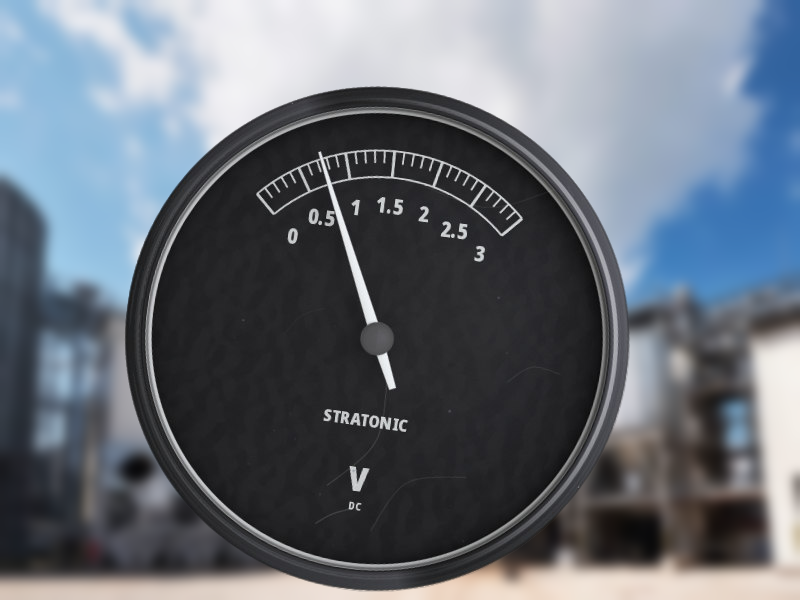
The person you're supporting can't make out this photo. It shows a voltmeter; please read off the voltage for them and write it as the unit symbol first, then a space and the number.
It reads V 0.75
